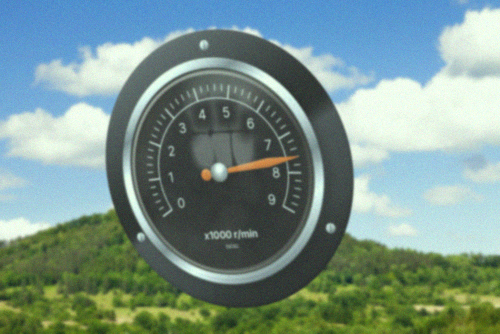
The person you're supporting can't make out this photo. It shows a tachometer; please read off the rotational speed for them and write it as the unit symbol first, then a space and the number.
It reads rpm 7600
